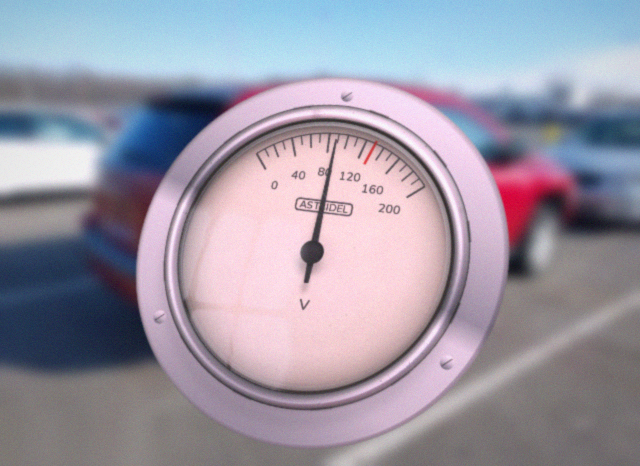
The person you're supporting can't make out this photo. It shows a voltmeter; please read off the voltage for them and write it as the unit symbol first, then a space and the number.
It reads V 90
